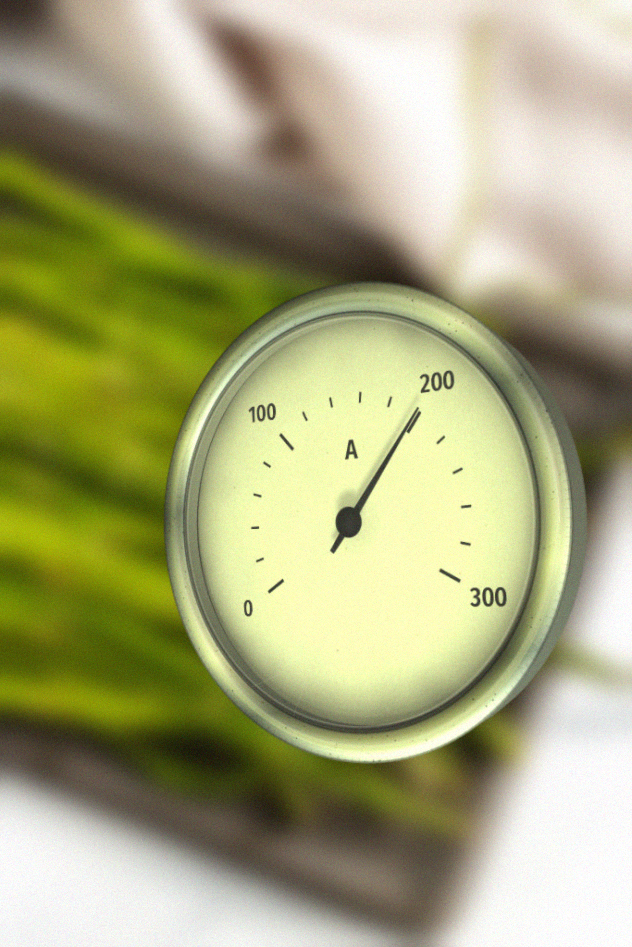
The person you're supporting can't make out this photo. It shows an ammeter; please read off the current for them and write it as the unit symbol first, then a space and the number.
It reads A 200
